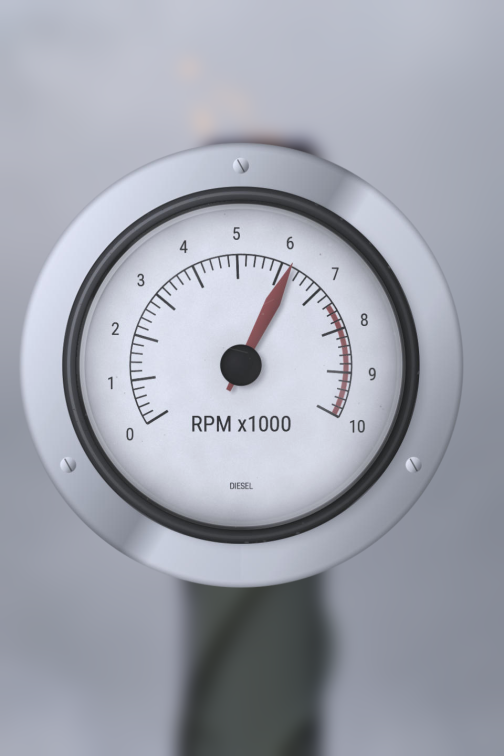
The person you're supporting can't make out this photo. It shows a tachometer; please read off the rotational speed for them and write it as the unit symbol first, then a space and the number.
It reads rpm 6200
